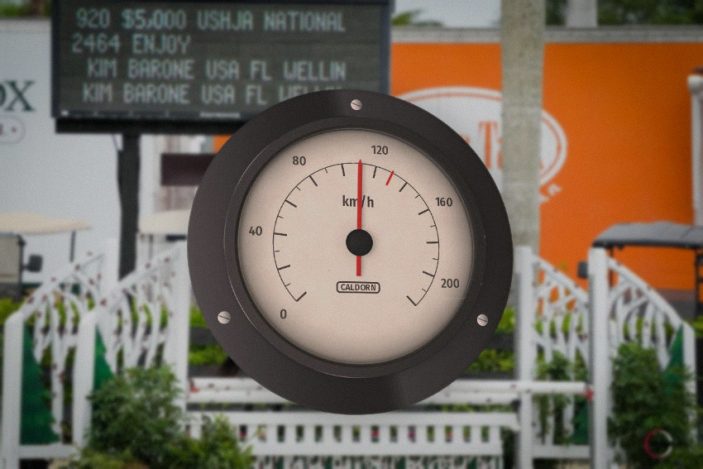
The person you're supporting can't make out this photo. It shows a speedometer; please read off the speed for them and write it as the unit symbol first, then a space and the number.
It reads km/h 110
